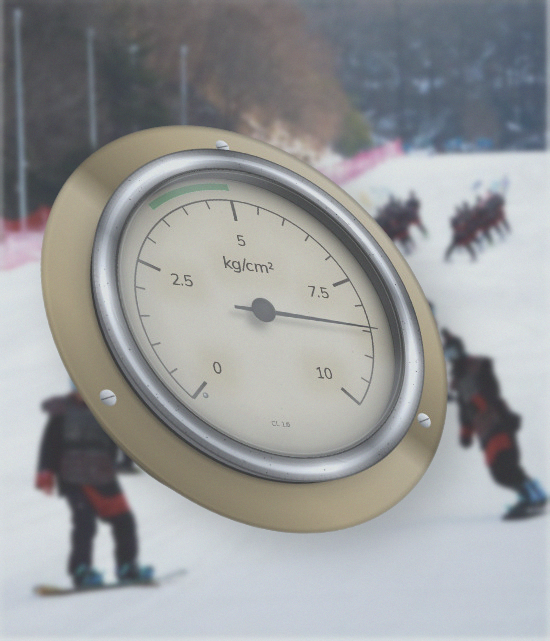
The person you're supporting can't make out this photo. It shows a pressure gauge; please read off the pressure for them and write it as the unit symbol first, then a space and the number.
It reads kg/cm² 8.5
